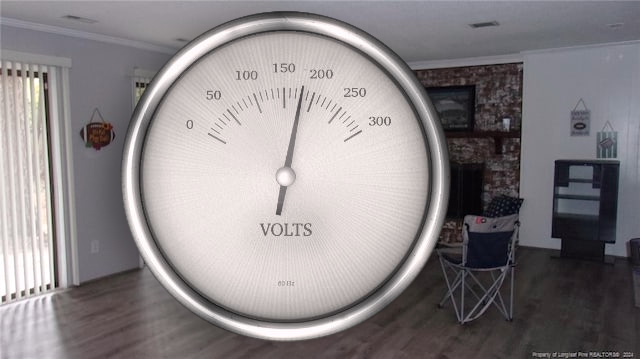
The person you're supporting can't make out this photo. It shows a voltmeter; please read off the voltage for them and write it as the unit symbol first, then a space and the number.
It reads V 180
